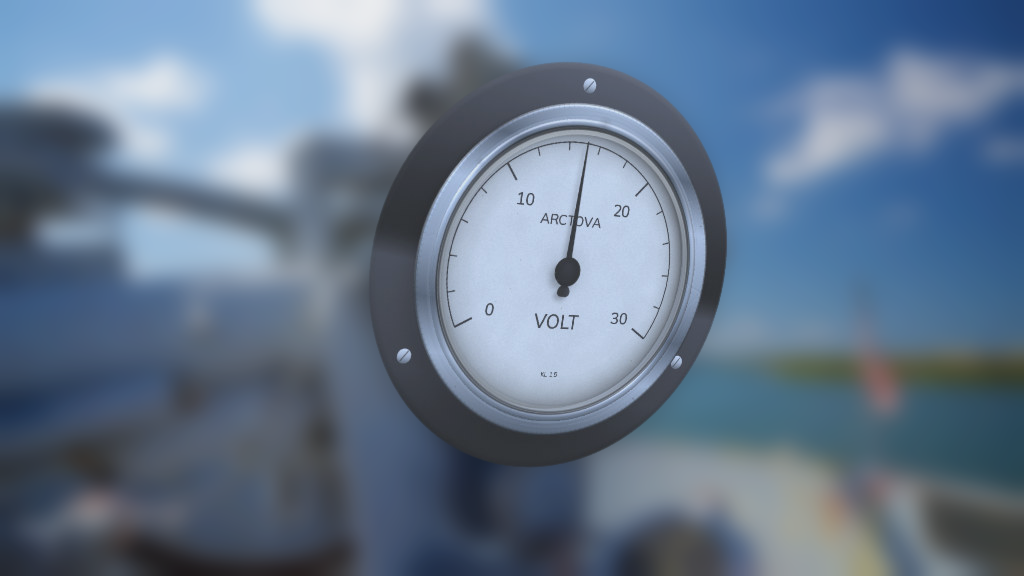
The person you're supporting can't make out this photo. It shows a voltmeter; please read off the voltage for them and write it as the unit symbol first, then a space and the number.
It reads V 15
